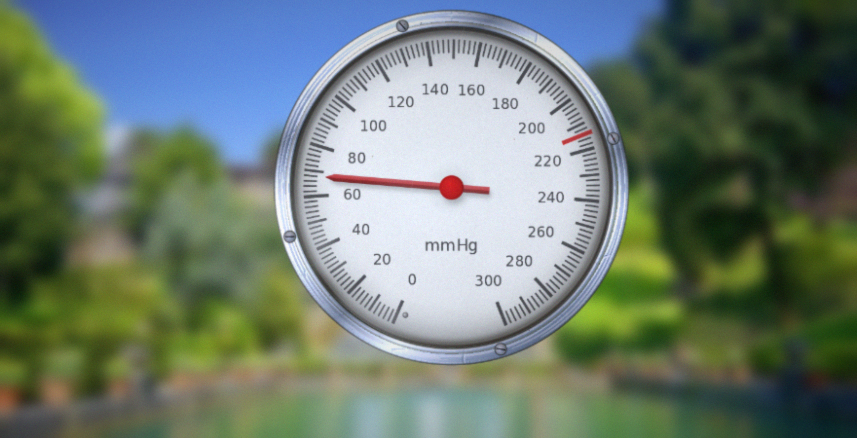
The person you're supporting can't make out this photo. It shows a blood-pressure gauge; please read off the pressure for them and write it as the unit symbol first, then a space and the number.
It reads mmHg 68
